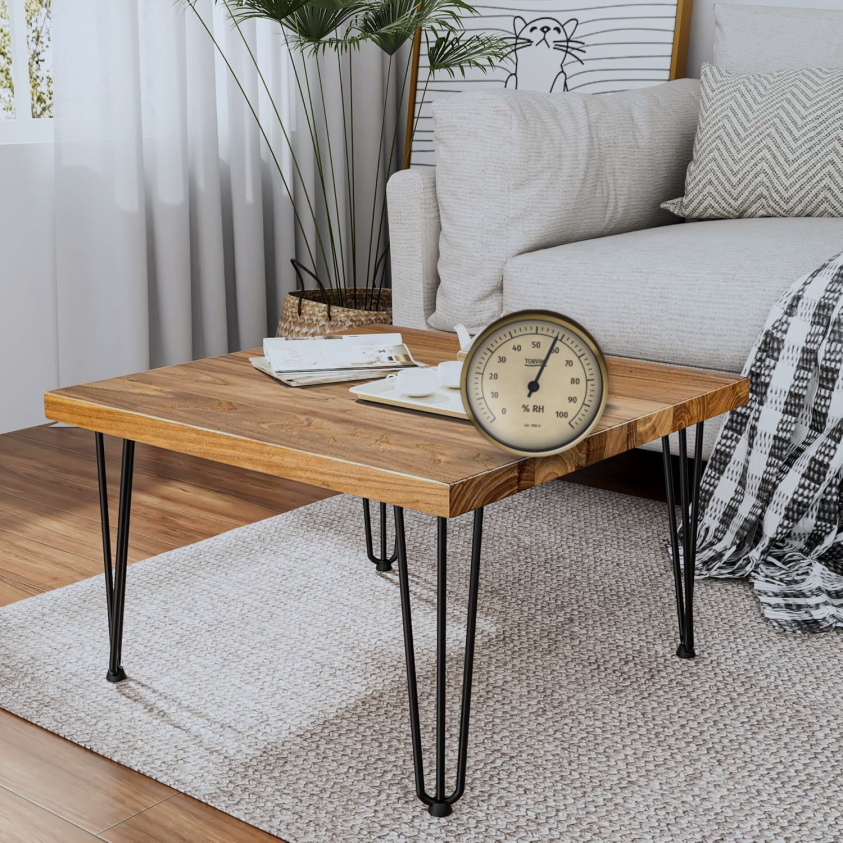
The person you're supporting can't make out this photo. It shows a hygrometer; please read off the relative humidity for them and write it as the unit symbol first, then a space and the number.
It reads % 58
